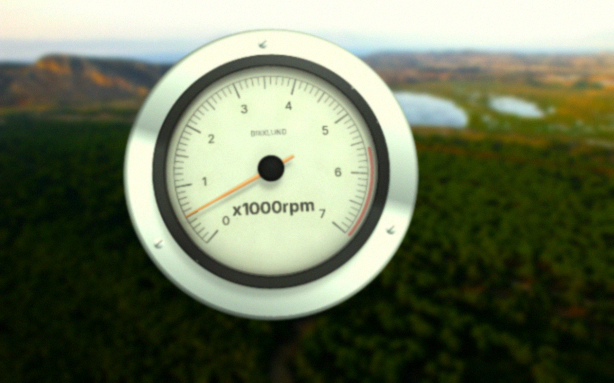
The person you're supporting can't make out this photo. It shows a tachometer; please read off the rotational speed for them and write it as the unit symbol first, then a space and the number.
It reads rpm 500
